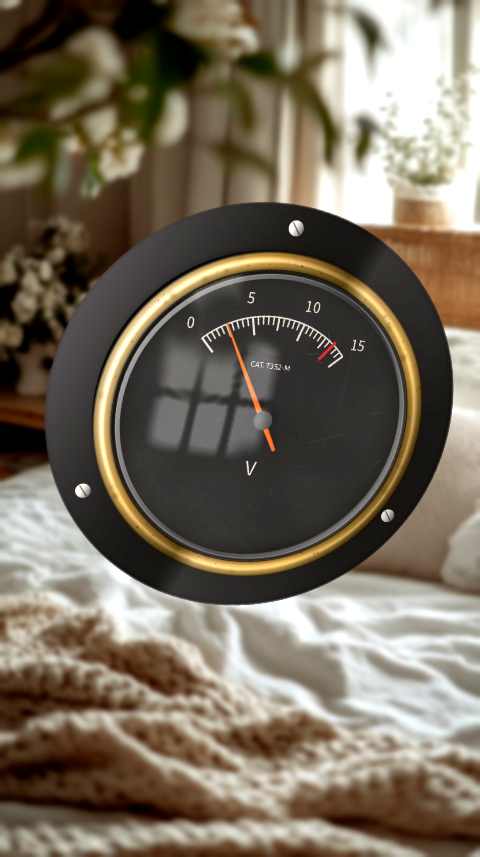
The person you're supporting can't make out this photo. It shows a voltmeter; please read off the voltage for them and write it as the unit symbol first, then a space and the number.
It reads V 2.5
